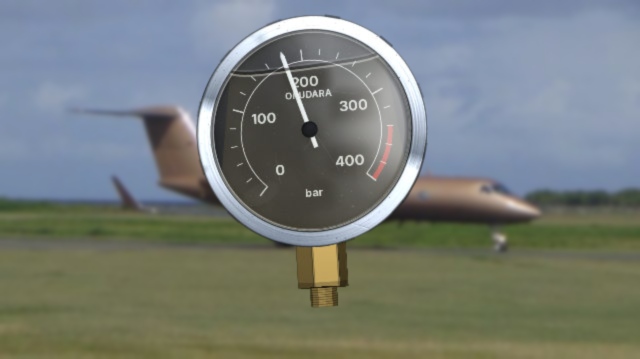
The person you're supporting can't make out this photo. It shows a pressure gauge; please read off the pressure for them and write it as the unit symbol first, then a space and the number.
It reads bar 180
